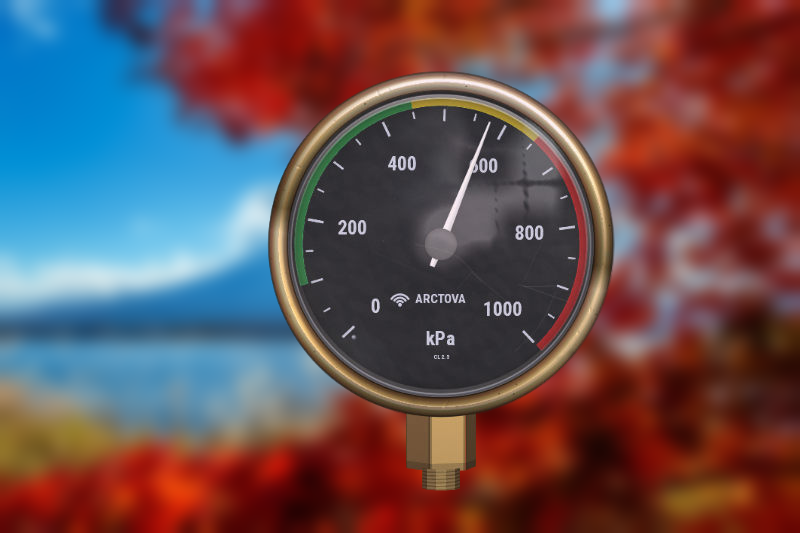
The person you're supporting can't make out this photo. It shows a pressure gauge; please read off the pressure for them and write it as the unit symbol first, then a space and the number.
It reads kPa 575
